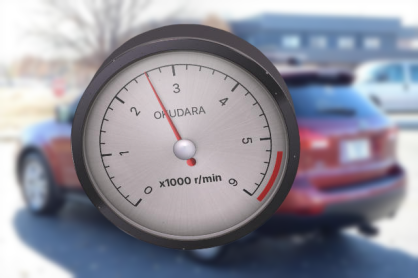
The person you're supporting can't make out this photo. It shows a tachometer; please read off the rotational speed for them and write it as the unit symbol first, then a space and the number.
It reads rpm 2600
